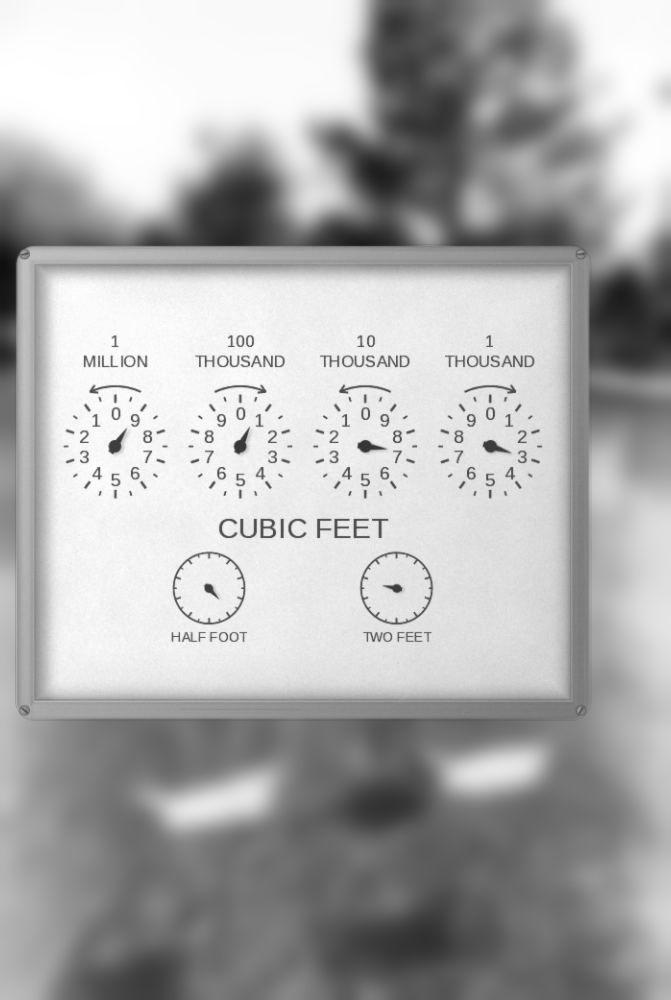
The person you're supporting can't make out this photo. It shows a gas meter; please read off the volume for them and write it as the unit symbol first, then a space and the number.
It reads ft³ 907300
